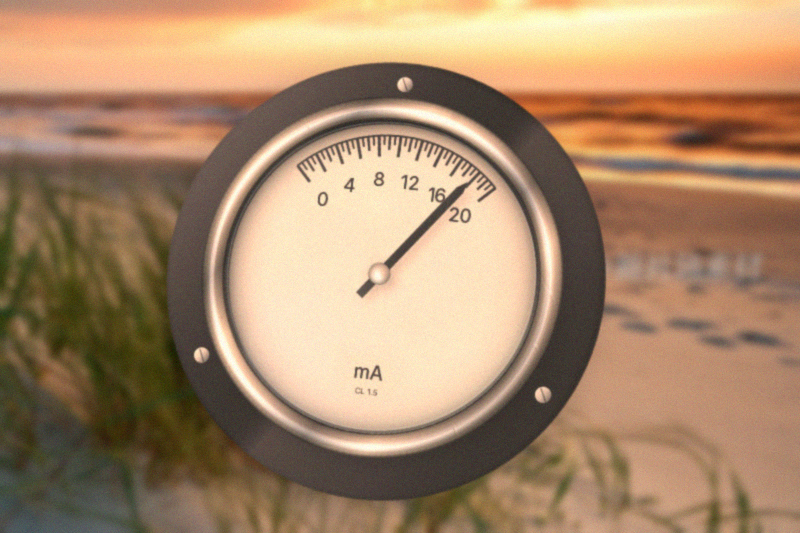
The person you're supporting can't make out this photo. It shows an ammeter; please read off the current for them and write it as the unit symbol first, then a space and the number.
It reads mA 18
